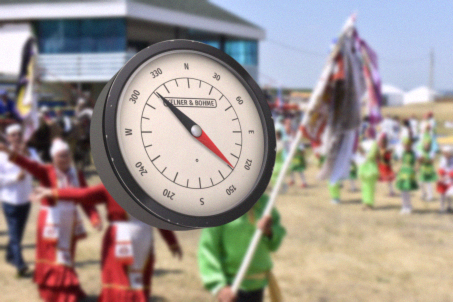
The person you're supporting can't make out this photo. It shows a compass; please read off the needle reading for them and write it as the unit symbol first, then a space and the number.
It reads ° 135
